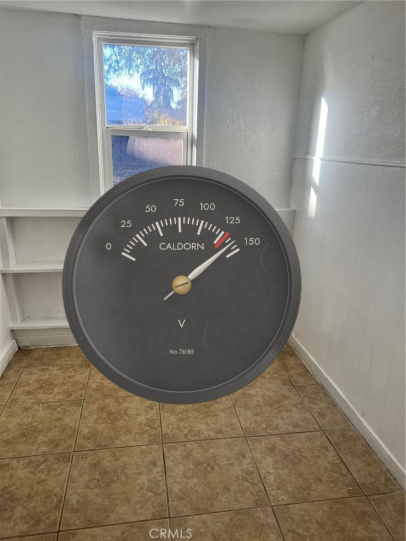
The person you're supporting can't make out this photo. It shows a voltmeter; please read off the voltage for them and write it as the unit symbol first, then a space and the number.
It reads V 140
